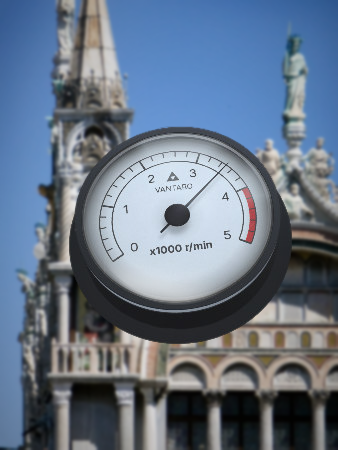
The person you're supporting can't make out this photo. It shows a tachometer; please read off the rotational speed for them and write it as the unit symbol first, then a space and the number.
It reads rpm 3500
